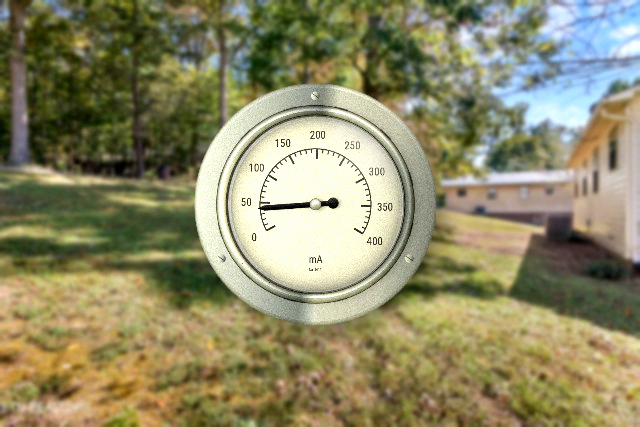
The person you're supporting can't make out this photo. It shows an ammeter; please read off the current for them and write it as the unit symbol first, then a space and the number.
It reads mA 40
